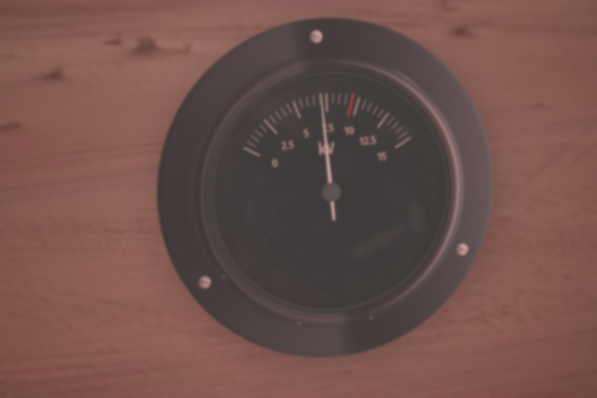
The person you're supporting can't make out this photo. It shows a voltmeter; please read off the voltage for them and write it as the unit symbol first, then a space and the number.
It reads kV 7
